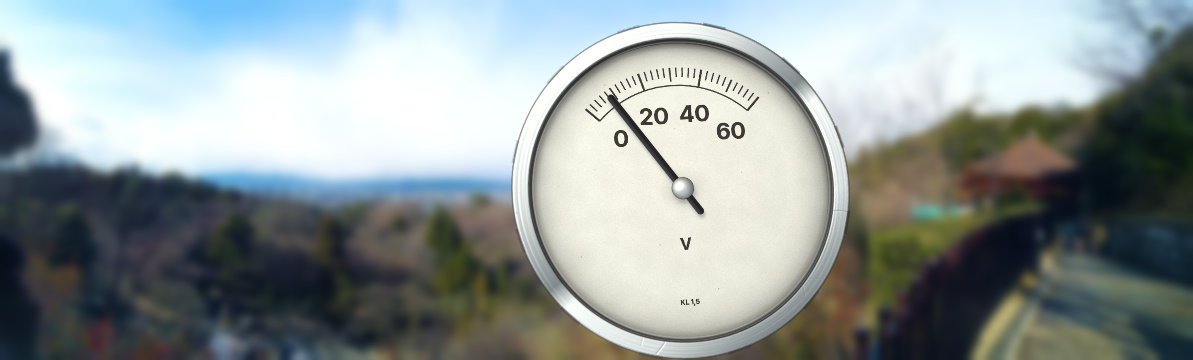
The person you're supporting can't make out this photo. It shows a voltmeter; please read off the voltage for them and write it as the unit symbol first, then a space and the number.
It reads V 8
